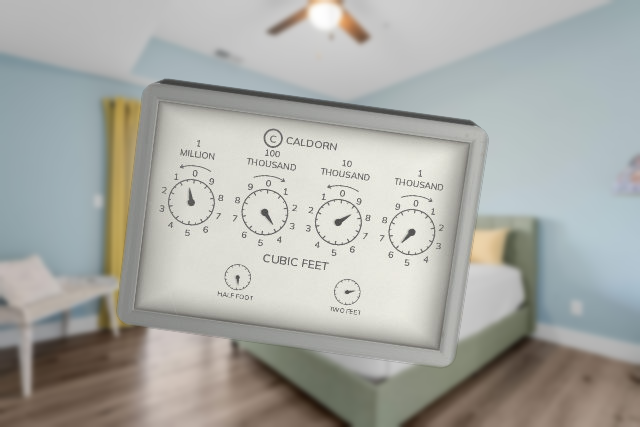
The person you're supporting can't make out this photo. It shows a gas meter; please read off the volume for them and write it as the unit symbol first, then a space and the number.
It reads ft³ 38600
